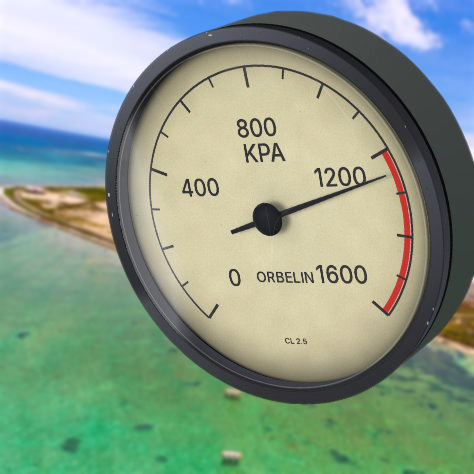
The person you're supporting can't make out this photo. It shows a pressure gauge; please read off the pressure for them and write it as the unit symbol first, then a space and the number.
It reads kPa 1250
